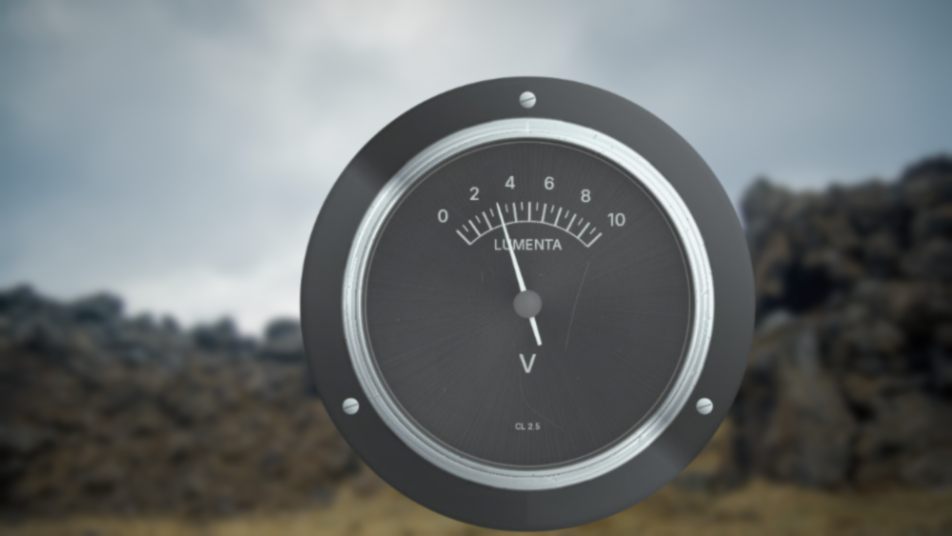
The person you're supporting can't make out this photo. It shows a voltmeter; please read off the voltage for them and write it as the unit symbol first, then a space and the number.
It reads V 3
